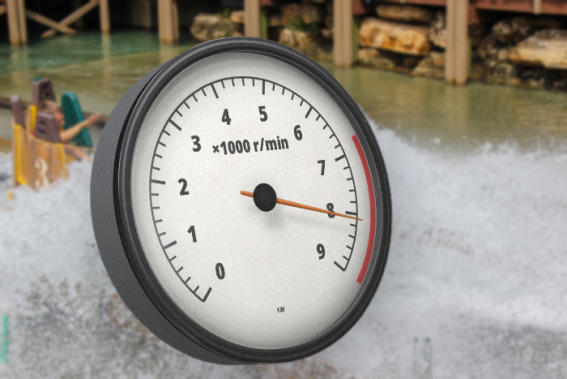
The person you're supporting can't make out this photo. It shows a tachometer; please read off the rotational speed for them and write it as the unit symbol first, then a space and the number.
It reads rpm 8100
